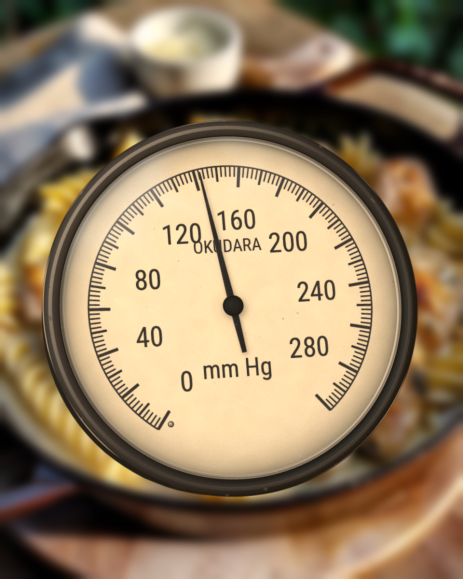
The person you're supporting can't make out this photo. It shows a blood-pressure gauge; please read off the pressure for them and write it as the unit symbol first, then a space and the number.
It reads mmHg 142
